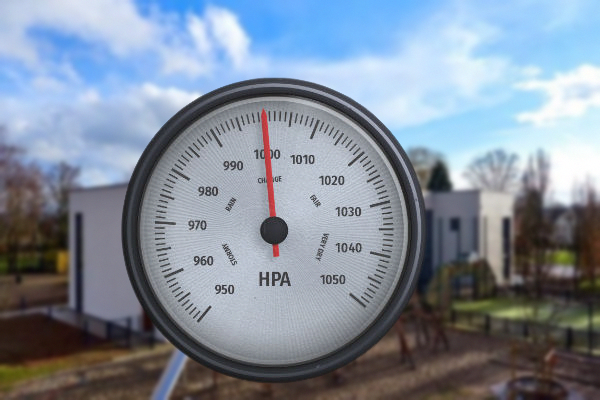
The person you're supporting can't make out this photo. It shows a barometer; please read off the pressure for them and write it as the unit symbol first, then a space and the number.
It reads hPa 1000
